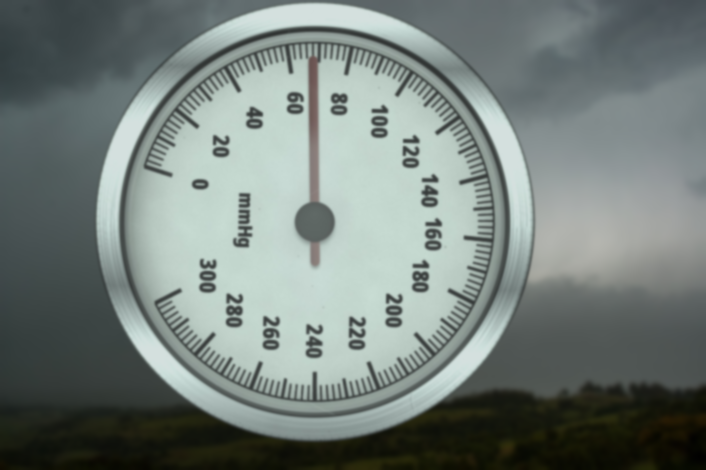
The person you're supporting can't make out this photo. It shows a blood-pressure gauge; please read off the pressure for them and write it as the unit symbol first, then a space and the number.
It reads mmHg 68
